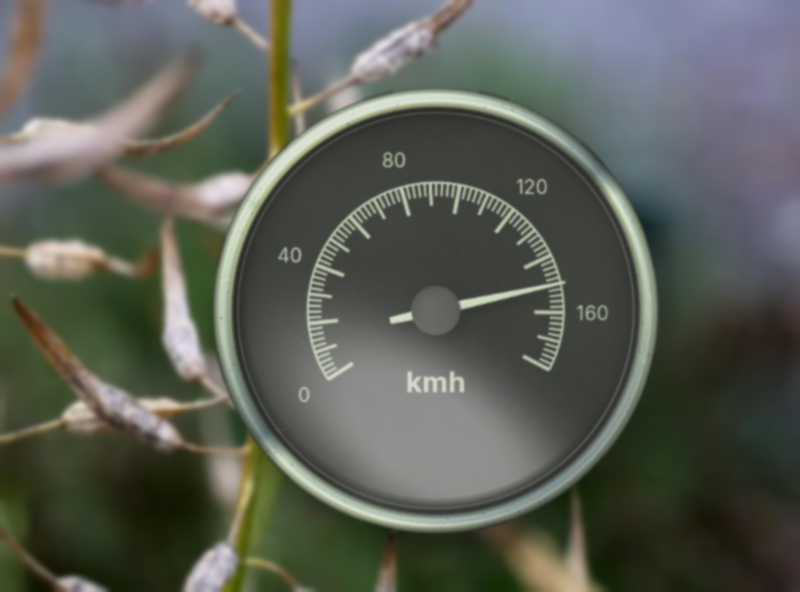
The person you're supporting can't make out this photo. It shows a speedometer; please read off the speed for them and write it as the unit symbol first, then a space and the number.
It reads km/h 150
